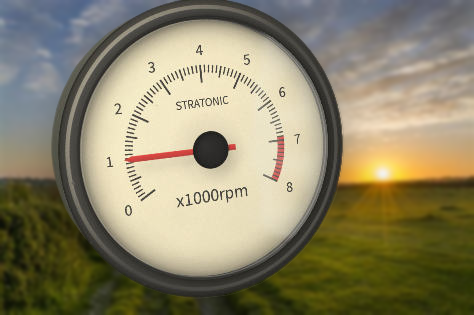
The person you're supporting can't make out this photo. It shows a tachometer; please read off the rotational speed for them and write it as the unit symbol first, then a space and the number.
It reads rpm 1000
